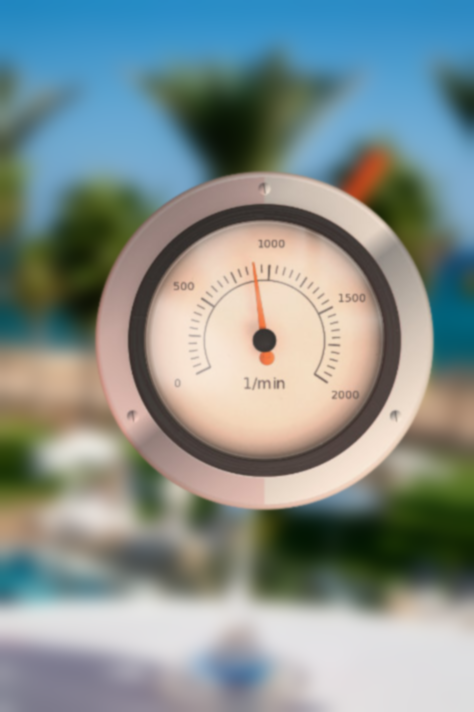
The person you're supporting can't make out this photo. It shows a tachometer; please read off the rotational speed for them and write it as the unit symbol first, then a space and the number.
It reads rpm 900
